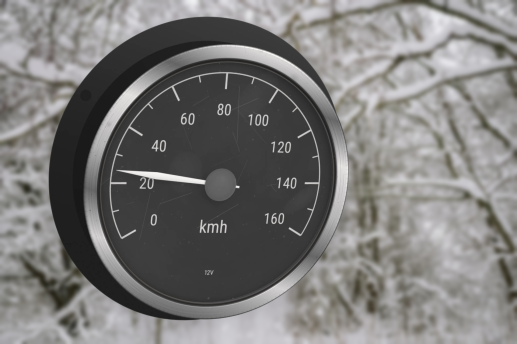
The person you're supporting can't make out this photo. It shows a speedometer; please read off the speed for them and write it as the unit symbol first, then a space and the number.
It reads km/h 25
